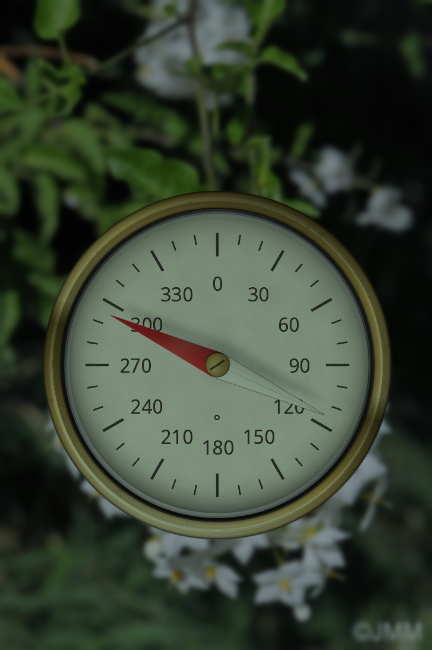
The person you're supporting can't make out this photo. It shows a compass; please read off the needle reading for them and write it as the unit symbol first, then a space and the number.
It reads ° 295
